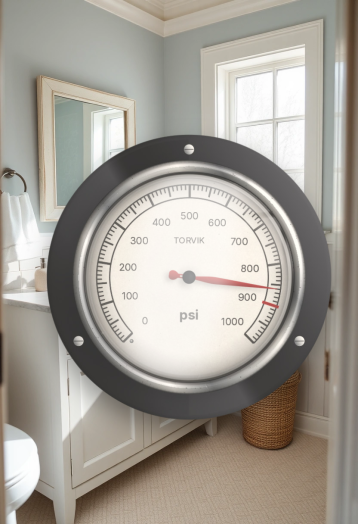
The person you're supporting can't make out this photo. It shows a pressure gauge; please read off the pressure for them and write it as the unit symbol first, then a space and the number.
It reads psi 860
